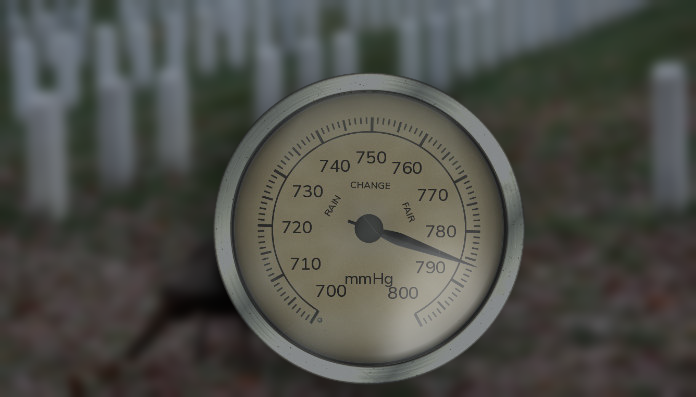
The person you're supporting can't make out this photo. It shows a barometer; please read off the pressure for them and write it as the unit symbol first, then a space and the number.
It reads mmHg 786
